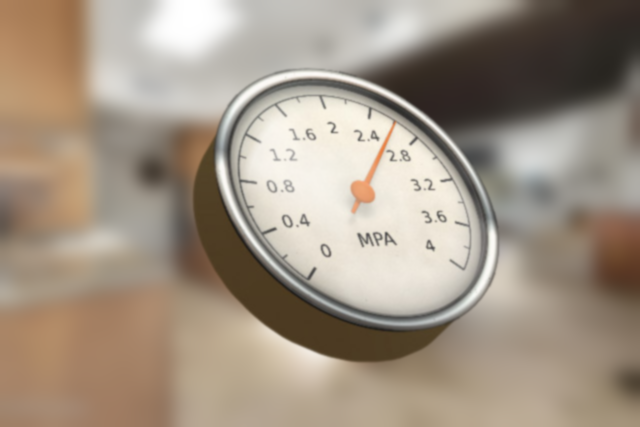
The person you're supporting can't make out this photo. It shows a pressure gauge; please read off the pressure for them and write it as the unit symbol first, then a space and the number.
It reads MPa 2.6
